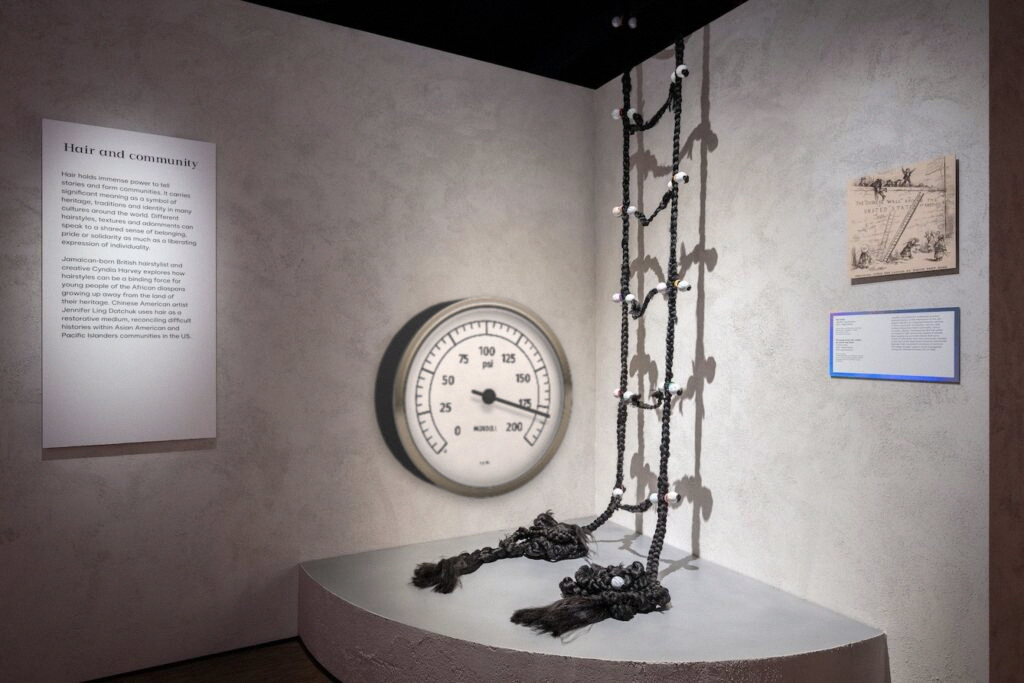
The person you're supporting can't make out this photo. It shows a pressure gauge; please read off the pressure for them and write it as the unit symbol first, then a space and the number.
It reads psi 180
